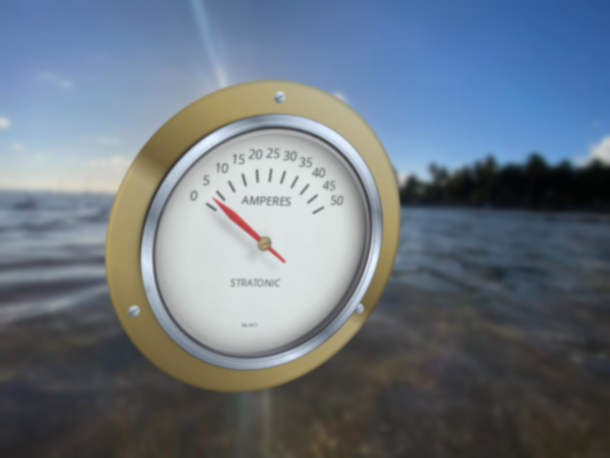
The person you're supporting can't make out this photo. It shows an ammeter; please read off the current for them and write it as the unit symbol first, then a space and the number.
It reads A 2.5
